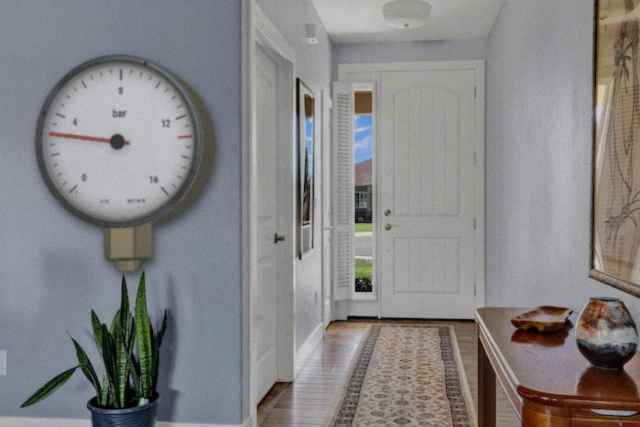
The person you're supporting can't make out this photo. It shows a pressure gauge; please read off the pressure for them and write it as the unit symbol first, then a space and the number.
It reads bar 3
